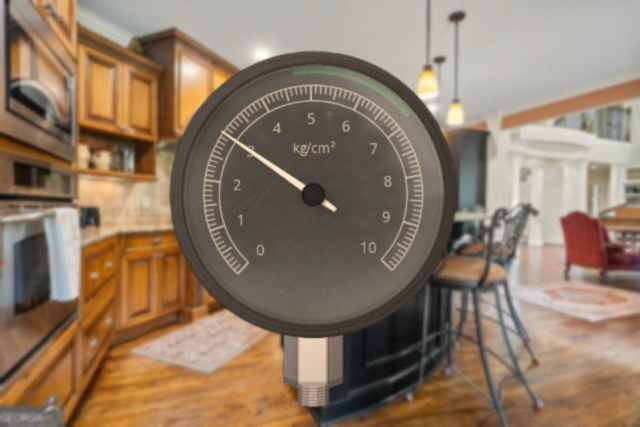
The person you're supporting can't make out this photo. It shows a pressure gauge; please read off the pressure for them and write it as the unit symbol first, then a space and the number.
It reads kg/cm² 3
